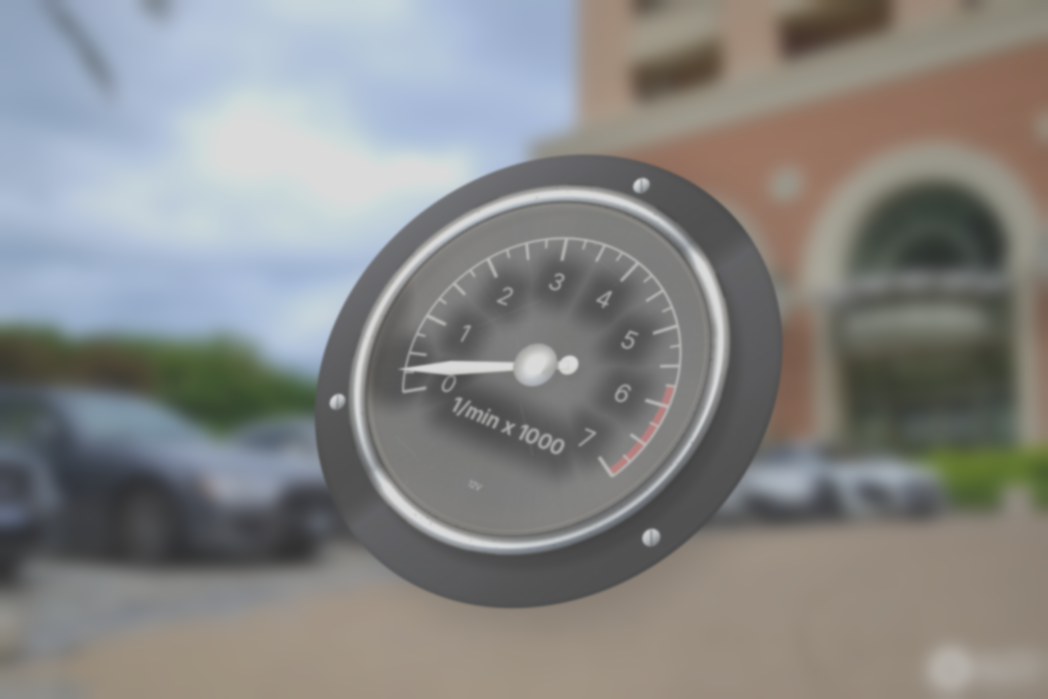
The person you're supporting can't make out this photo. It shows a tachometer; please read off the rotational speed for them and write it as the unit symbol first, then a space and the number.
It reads rpm 250
